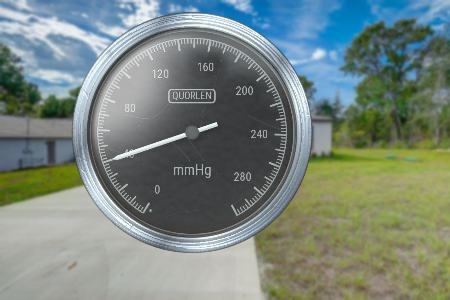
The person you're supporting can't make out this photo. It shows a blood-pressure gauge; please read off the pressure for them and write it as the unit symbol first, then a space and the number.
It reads mmHg 40
